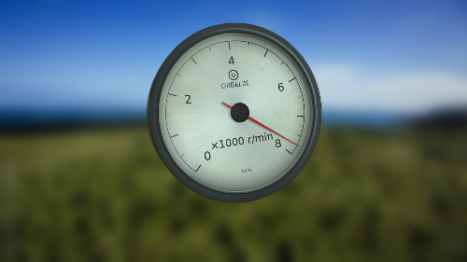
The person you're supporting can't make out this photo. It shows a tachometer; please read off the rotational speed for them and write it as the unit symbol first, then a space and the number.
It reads rpm 7750
